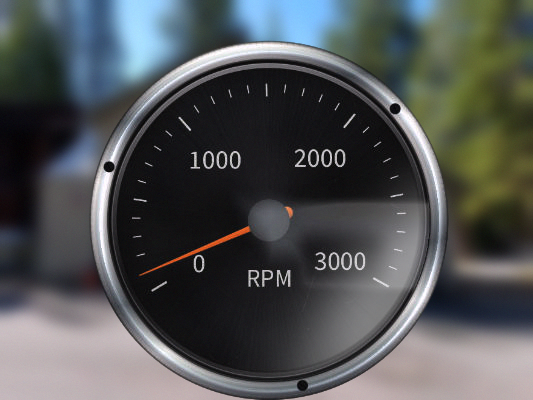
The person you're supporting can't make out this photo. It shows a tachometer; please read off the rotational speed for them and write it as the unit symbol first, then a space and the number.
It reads rpm 100
